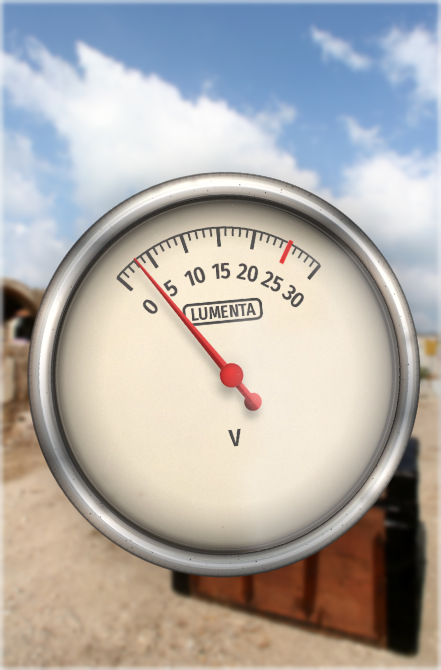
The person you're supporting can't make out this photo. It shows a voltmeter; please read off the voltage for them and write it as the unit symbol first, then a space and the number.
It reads V 3
